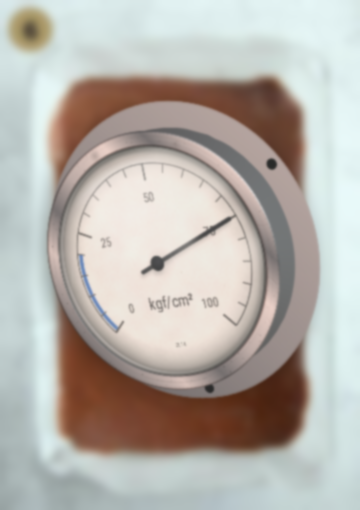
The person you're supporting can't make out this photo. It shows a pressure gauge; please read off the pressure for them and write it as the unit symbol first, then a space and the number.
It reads kg/cm² 75
